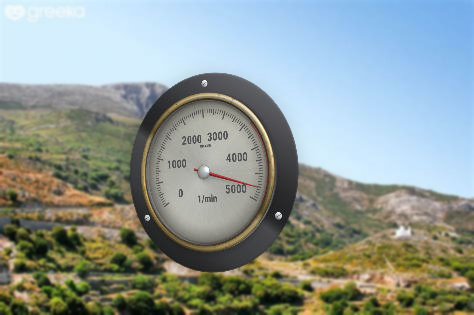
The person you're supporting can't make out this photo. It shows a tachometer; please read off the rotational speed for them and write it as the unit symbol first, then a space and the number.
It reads rpm 4750
